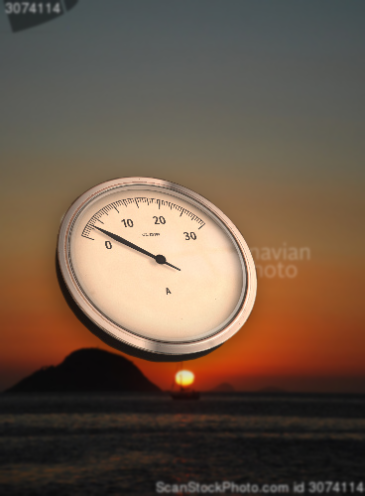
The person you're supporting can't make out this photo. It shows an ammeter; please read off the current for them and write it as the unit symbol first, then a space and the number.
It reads A 2.5
